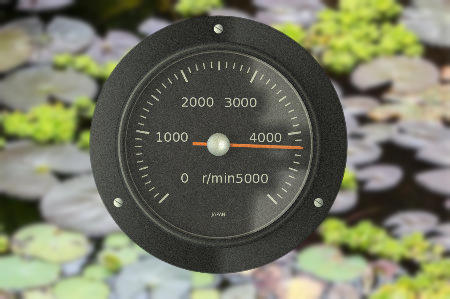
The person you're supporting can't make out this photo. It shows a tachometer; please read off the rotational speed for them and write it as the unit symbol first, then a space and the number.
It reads rpm 4200
